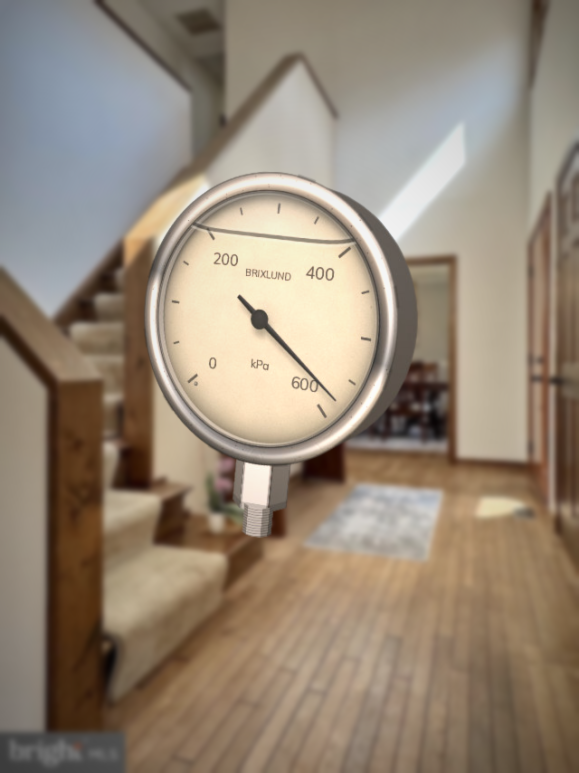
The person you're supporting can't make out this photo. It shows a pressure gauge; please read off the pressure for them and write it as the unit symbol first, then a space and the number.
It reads kPa 575
